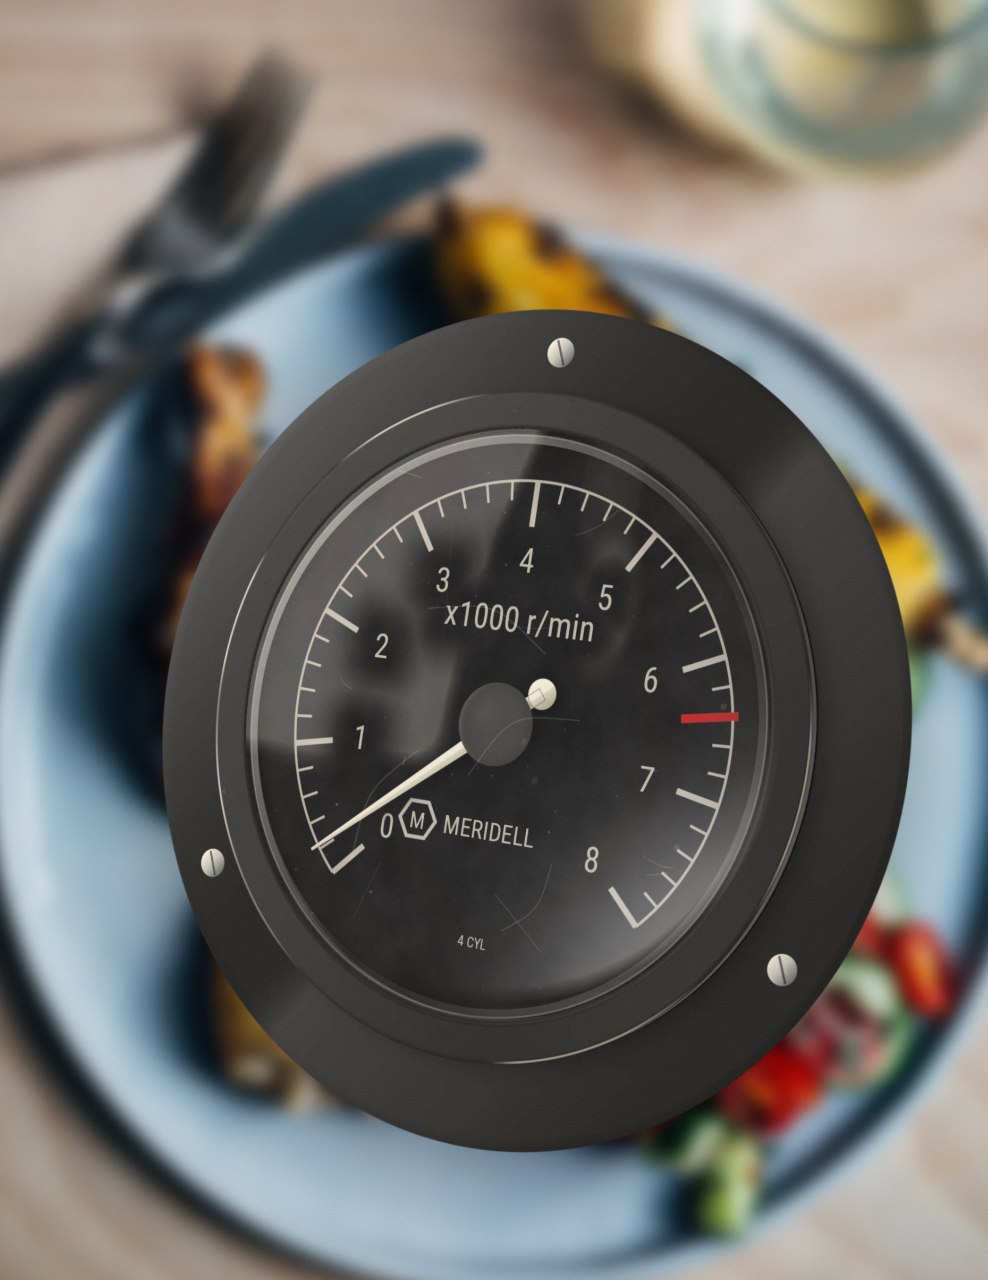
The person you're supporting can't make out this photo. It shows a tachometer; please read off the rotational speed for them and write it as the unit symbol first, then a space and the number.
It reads rpm 200
